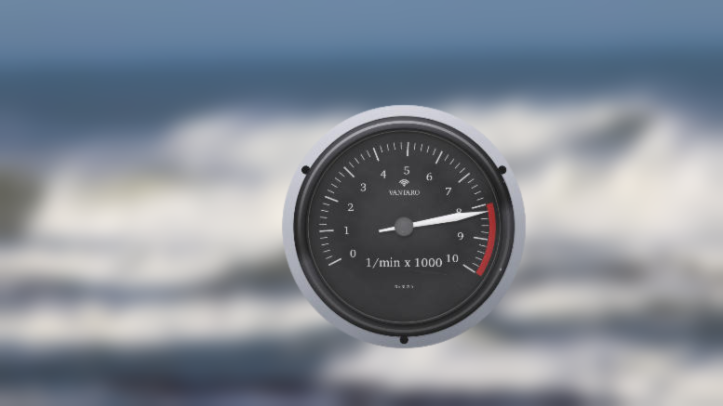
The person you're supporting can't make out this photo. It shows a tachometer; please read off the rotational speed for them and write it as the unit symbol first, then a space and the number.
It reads rpm 8200
